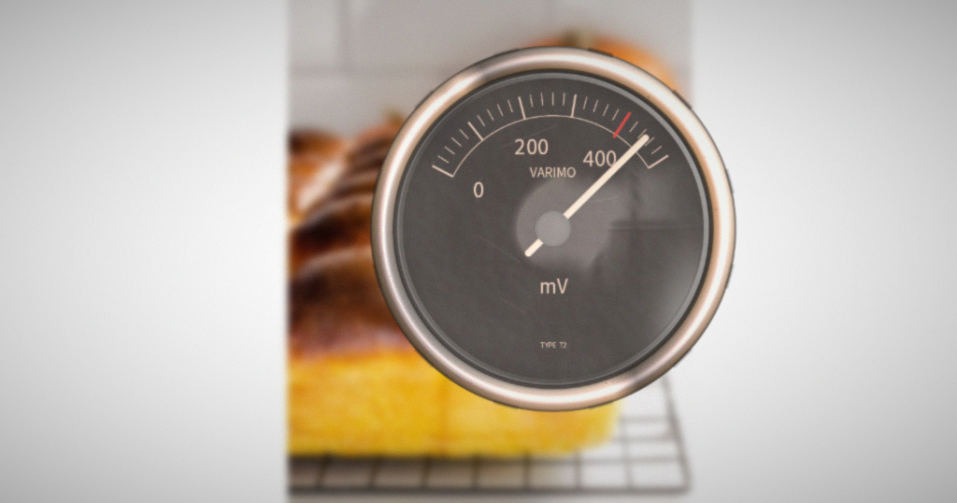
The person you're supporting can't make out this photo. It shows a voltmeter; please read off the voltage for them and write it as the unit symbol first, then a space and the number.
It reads mV 450
